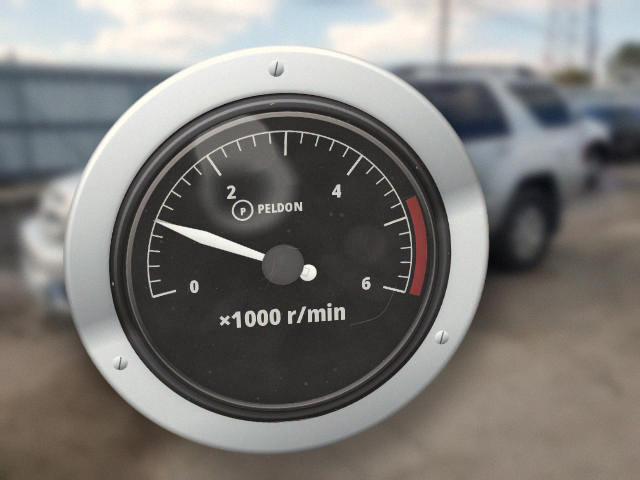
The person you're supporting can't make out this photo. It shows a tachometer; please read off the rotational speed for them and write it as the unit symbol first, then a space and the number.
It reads rpm 1000
